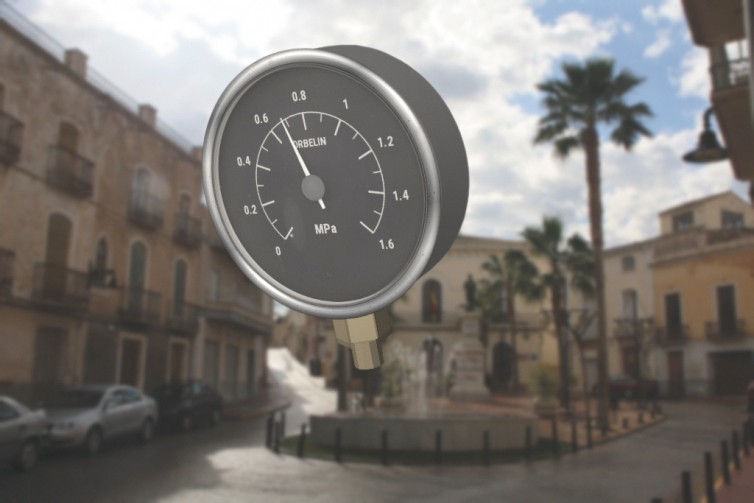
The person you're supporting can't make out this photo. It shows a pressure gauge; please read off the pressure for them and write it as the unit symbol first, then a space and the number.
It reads MPa 0.7
